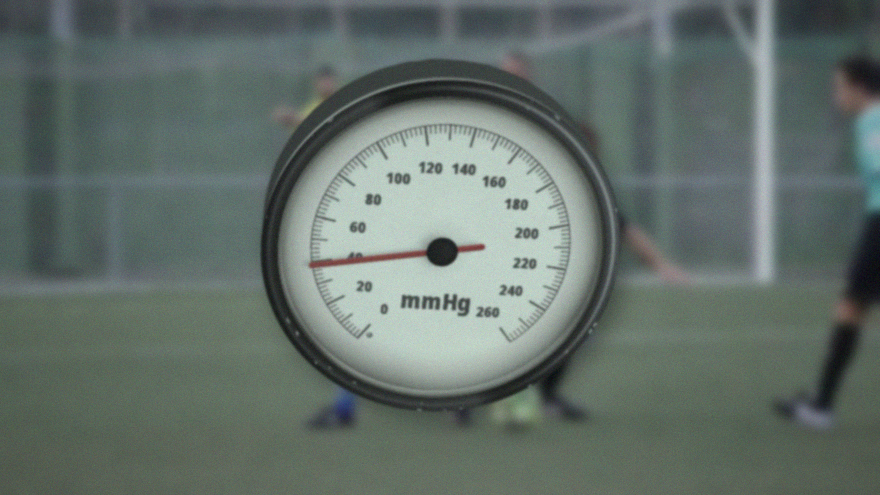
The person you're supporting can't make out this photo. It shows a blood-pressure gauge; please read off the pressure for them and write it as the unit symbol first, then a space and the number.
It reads mmHg 40
